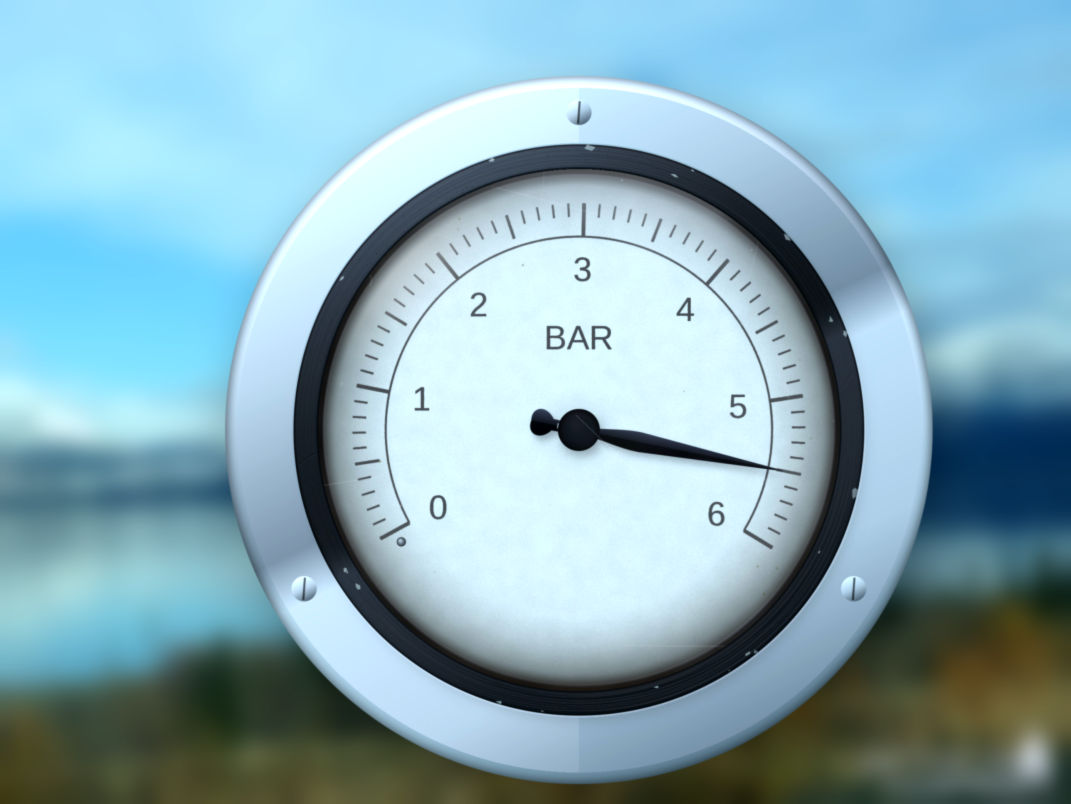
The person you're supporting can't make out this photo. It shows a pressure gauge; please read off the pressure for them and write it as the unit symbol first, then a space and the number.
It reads bar 5.5
